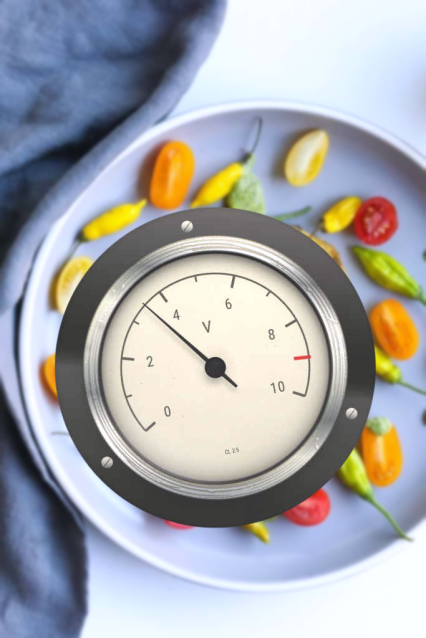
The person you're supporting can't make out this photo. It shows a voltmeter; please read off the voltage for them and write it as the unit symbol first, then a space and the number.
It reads V 3.5
